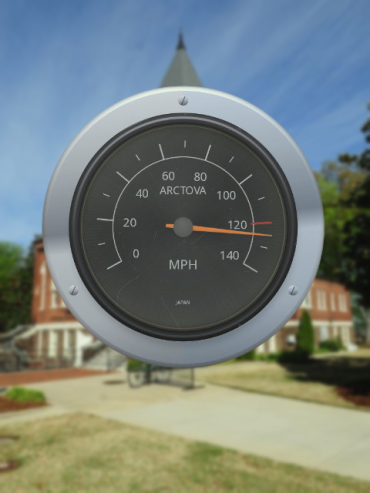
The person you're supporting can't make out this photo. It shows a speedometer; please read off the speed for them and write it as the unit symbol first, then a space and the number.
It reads mph 125
